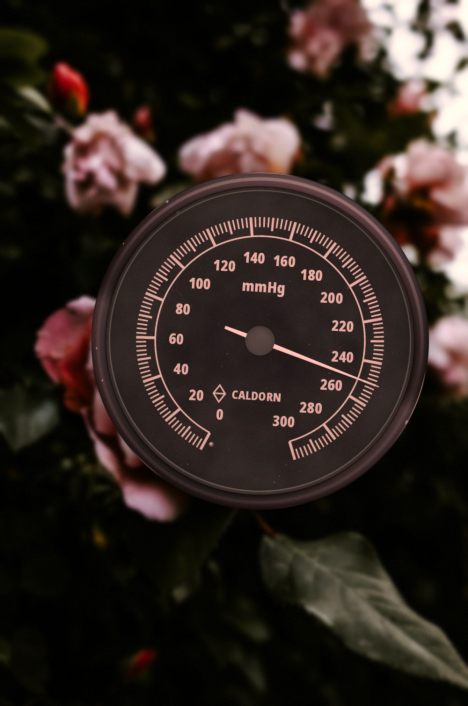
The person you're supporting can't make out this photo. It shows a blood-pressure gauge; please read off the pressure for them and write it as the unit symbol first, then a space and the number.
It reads mmHg 250
